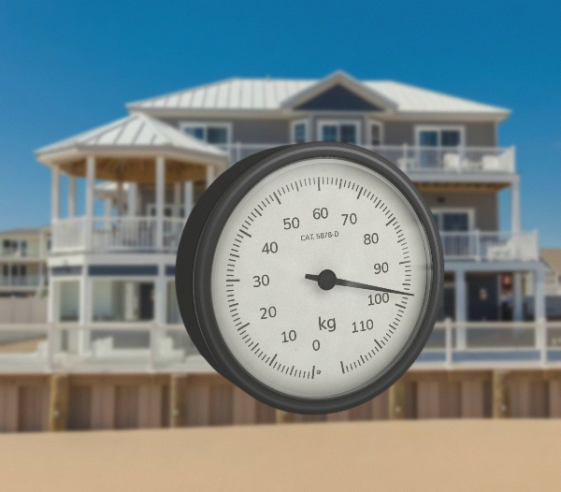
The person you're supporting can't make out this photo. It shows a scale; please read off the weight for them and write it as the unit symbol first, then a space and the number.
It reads kg 97
